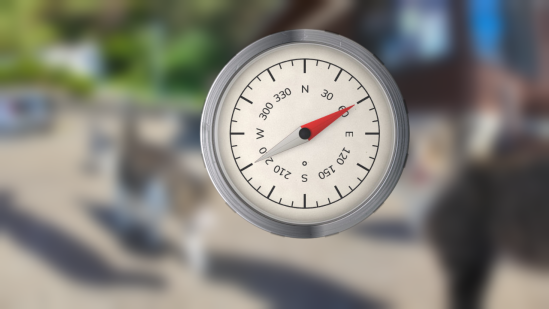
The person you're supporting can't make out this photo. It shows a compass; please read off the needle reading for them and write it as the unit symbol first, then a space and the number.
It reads ° 60
